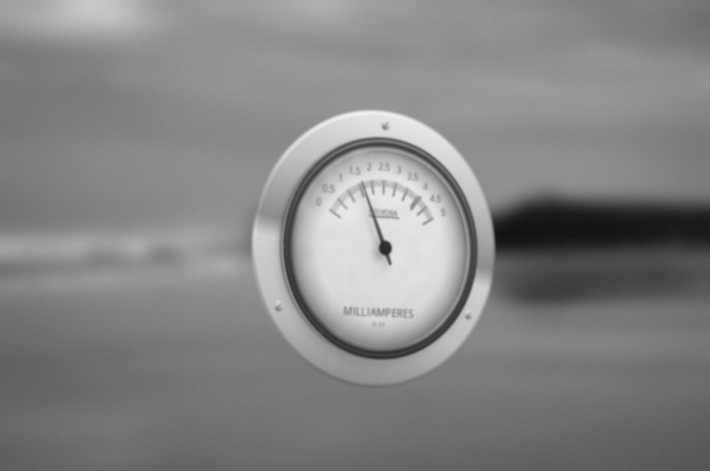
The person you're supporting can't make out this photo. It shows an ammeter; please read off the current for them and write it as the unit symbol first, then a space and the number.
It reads mA 1.5
